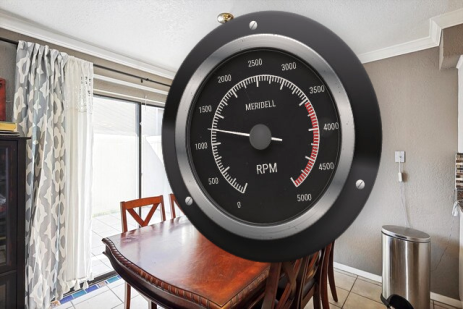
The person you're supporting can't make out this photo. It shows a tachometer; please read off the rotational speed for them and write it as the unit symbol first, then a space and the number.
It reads rpm 1250
